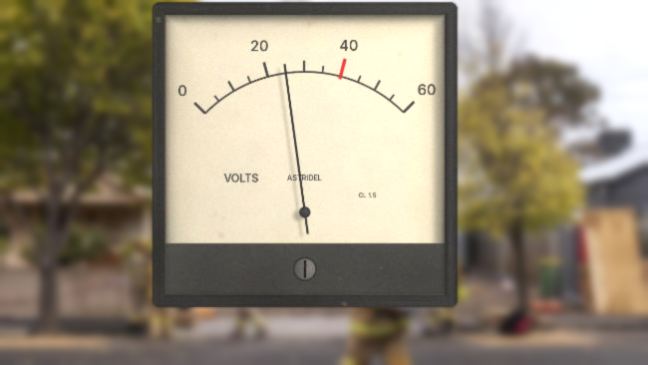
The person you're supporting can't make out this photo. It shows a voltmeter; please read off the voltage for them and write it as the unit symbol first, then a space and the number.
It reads V 25
